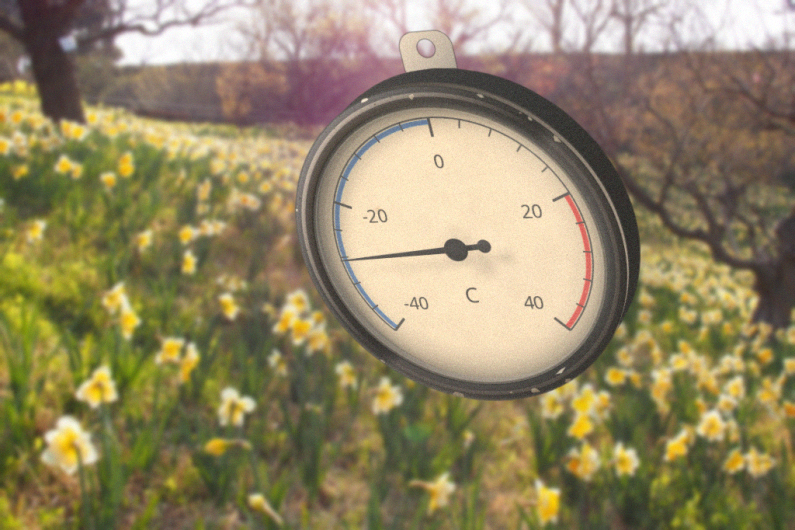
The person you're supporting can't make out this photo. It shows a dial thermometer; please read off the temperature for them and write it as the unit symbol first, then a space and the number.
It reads °C -28
